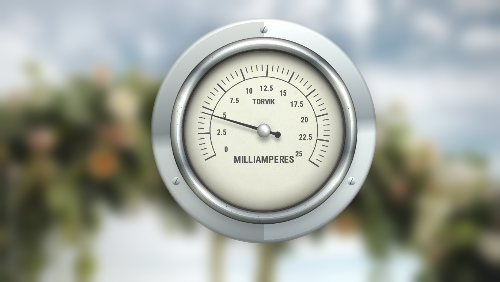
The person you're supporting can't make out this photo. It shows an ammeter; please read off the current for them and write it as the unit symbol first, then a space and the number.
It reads mA 4.5
